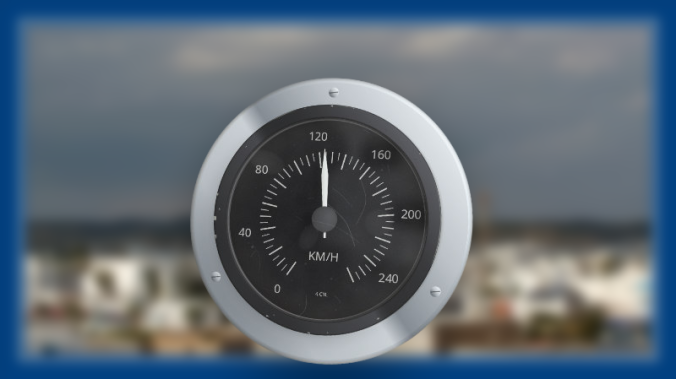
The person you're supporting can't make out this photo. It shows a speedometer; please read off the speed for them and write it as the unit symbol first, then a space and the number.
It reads km/h 125
